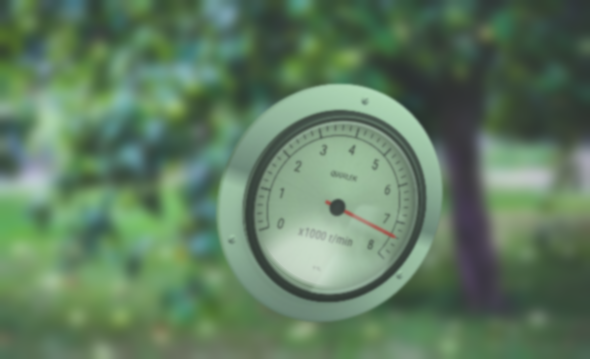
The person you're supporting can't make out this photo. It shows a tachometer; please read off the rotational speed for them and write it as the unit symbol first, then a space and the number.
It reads rpm 7400
